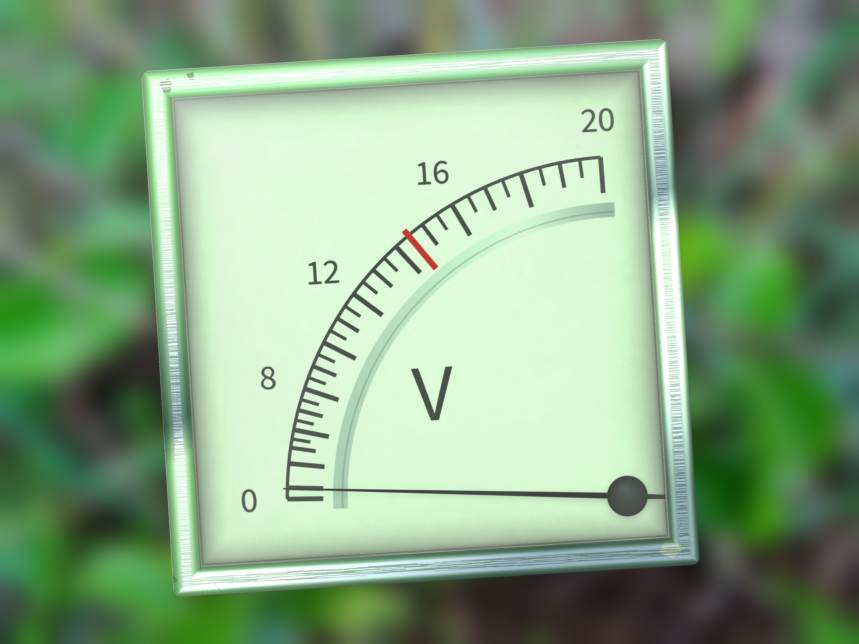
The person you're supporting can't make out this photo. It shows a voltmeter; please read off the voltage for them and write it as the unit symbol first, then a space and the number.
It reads V 2
